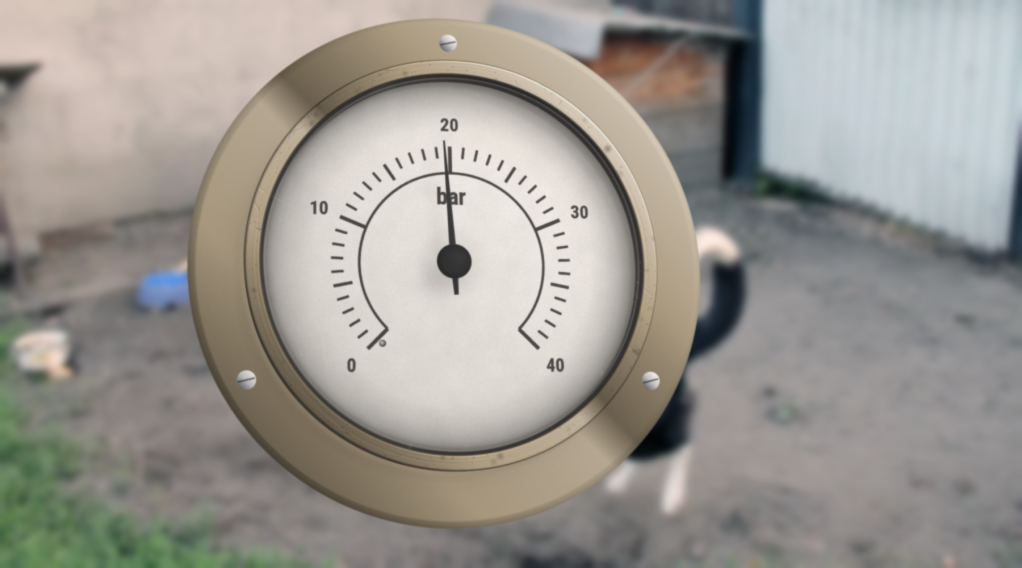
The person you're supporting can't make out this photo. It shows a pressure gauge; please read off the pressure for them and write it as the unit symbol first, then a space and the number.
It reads bar 19.5
